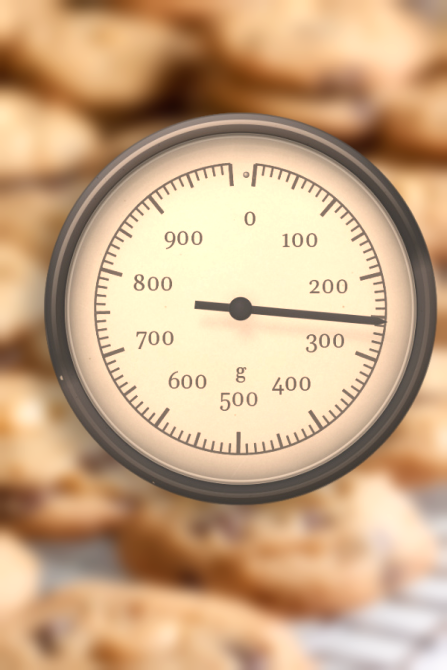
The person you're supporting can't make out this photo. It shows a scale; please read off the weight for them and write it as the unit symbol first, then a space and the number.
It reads g 255
